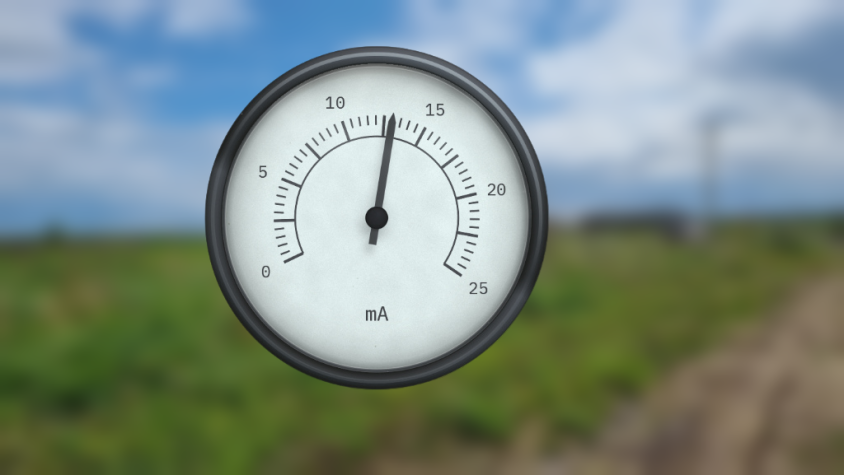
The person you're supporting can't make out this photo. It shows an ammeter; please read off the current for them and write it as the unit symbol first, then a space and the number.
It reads mA 13
